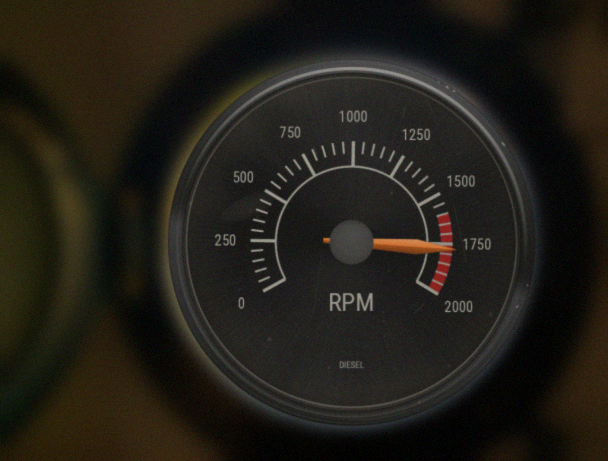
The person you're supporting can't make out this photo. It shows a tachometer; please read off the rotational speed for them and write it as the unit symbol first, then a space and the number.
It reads rpm 1775
